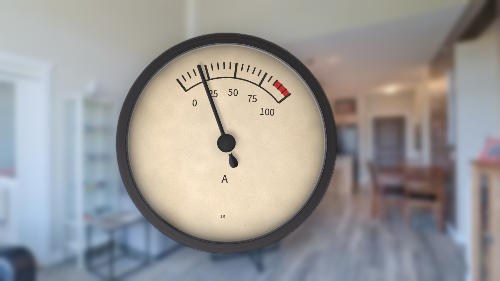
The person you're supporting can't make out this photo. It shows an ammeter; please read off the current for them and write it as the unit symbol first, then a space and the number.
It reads A 20
